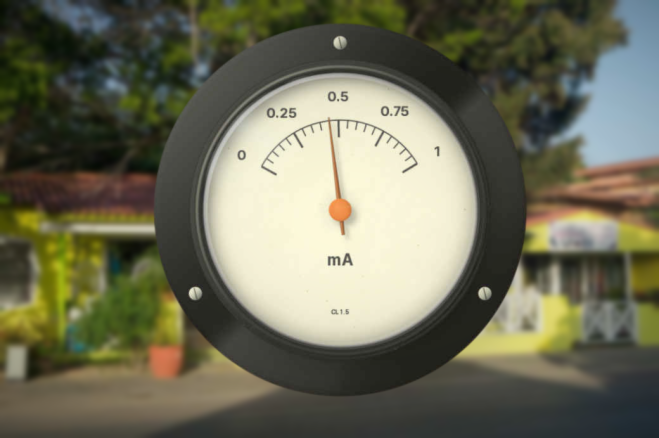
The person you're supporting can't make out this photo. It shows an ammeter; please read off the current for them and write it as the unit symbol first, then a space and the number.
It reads mA 0.45
